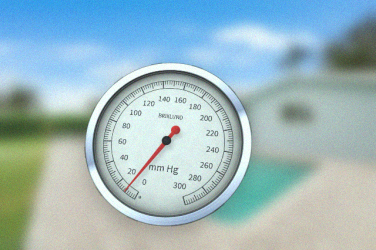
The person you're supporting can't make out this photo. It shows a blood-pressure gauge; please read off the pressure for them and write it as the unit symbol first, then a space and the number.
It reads mmHg 10
